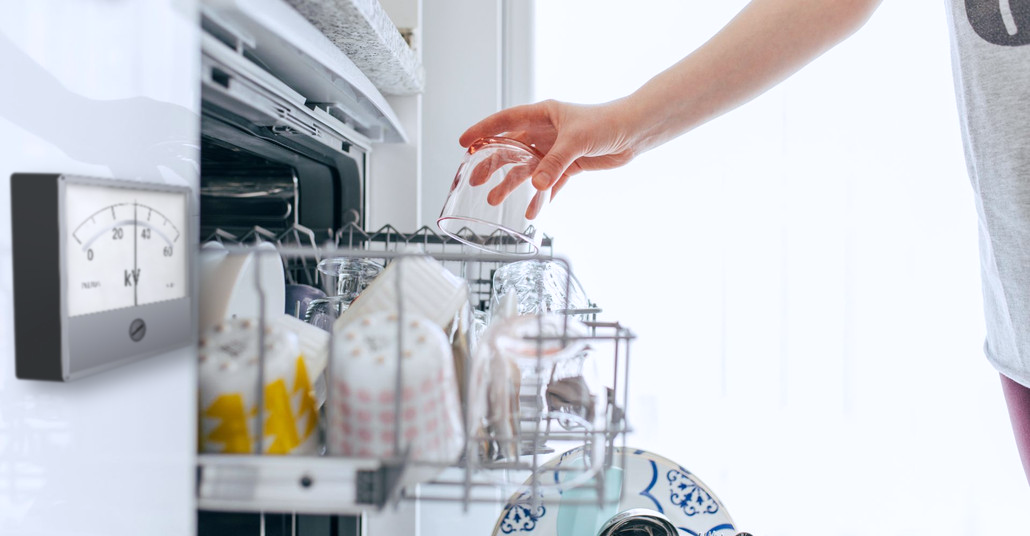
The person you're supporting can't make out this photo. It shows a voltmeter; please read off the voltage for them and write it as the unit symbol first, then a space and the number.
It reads kV 30
